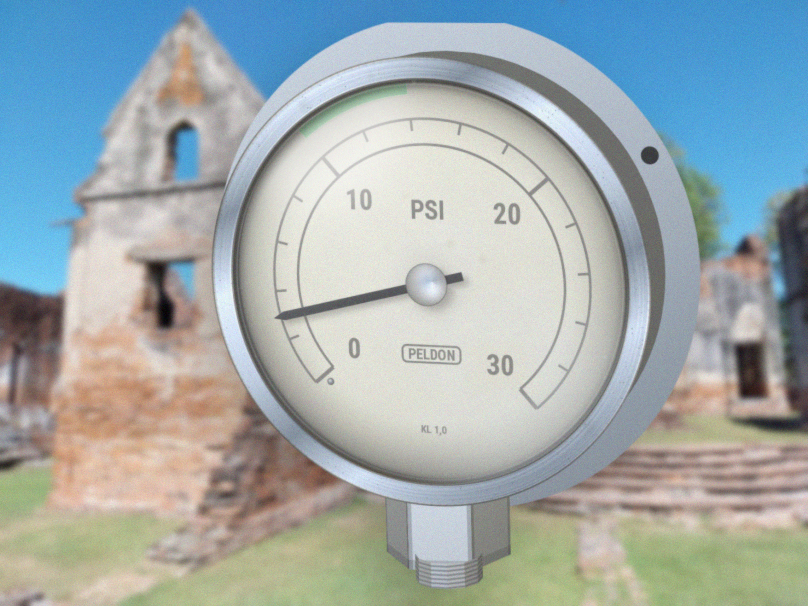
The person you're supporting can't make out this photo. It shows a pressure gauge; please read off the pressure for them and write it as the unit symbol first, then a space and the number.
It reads psi 3
